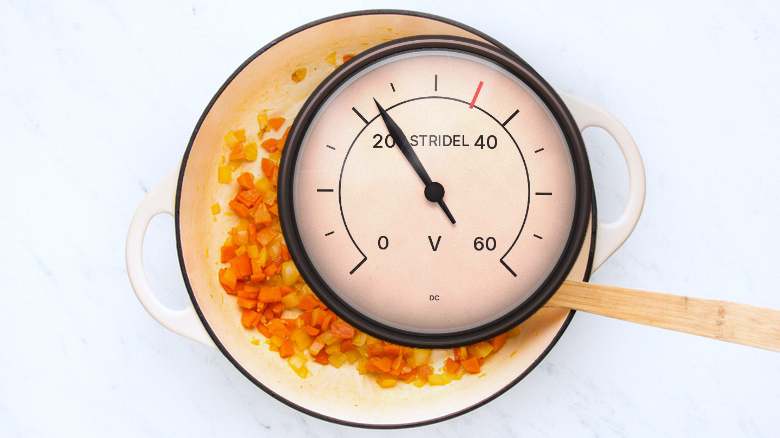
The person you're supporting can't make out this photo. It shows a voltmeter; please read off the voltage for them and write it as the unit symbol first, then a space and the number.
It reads V 22.5
